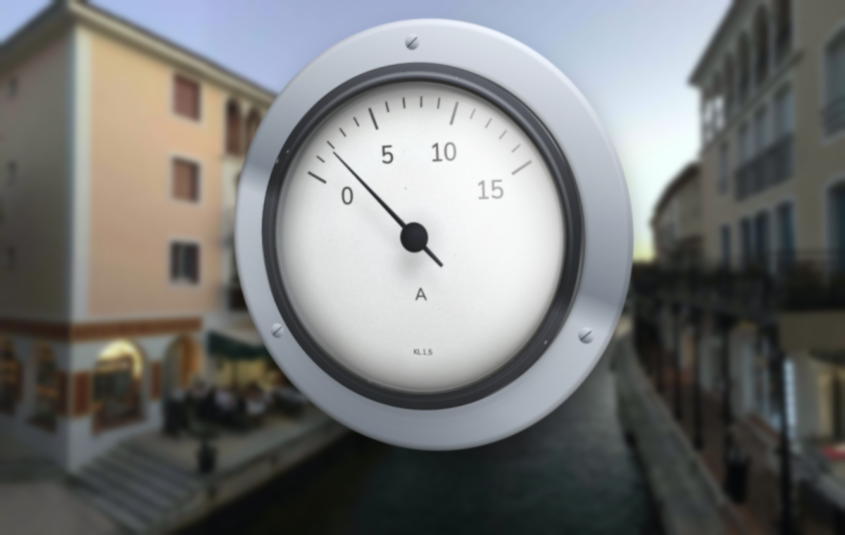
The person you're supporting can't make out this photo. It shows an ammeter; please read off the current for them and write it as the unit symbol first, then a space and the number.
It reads A 2
